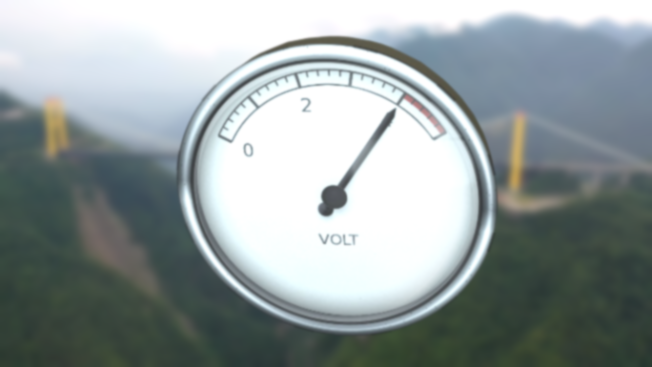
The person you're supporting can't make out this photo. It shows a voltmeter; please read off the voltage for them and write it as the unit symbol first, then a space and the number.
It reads V 4
